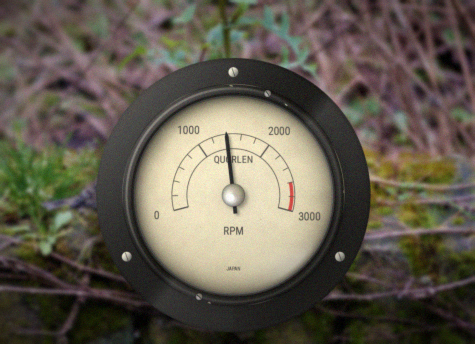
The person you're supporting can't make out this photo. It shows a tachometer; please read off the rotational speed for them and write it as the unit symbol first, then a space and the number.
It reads rpm 1400
